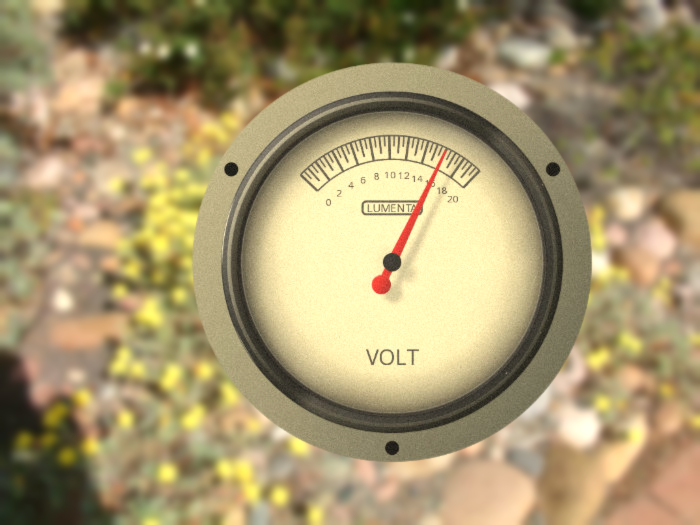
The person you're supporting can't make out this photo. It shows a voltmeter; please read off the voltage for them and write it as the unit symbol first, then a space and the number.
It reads V 16
